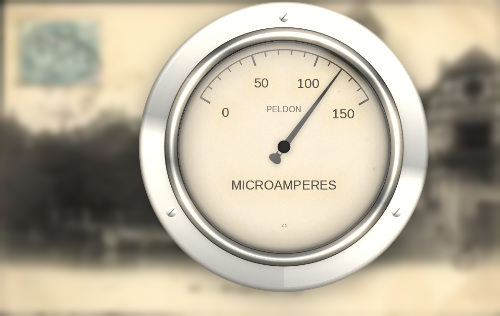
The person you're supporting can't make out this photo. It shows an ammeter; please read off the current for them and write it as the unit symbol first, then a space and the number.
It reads µA 120
